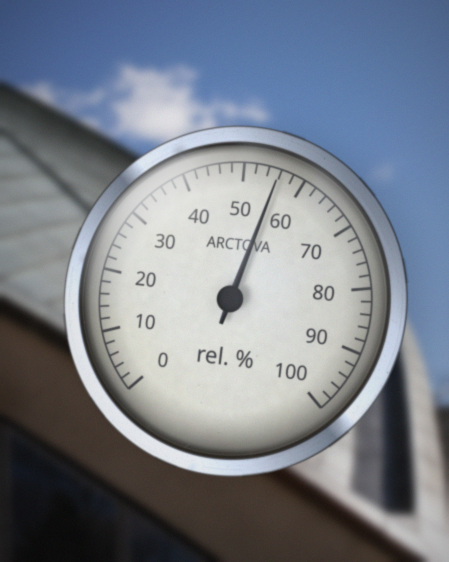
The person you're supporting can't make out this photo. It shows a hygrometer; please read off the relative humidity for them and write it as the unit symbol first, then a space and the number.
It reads % 56
